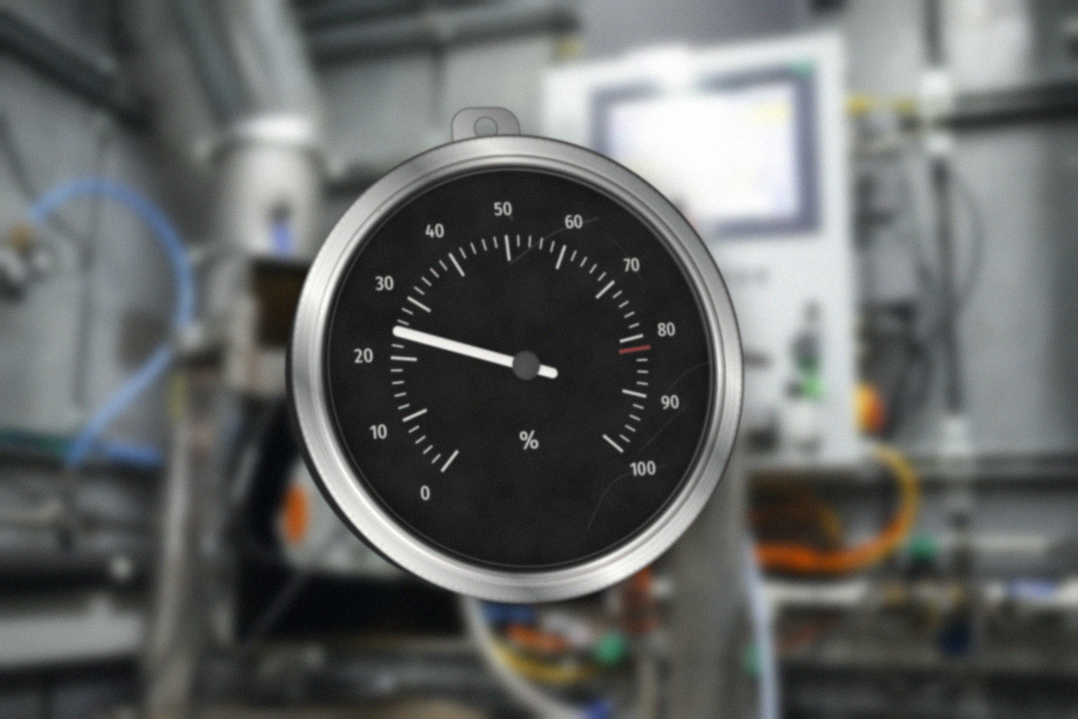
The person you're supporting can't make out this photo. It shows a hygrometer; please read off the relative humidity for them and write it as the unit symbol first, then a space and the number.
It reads % 24
